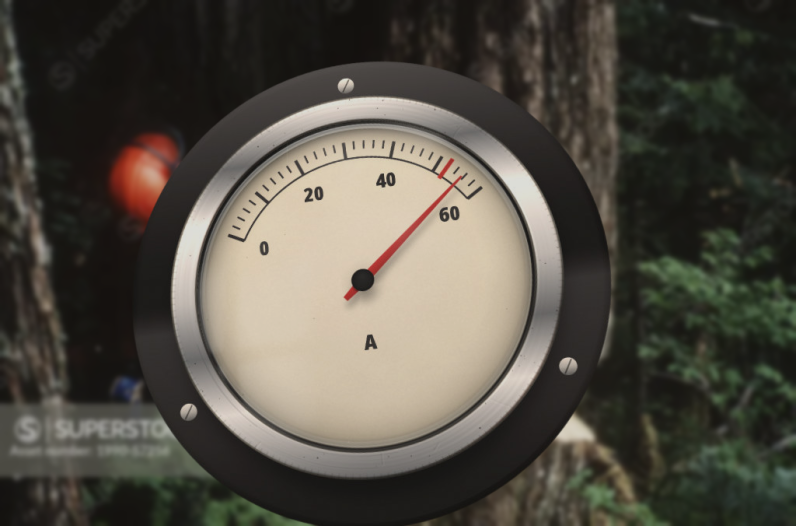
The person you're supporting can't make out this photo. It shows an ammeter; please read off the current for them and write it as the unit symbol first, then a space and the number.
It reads A 56
